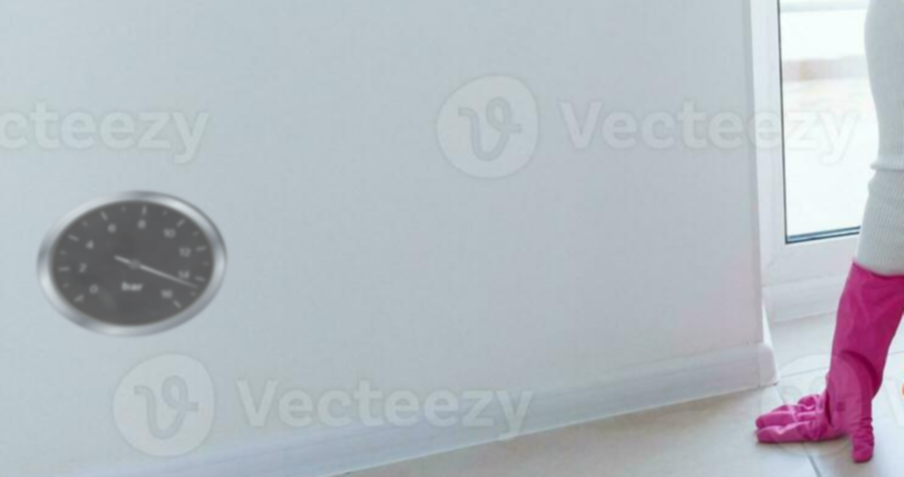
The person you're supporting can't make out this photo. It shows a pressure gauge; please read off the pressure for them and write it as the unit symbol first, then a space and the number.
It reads bar 14.5
